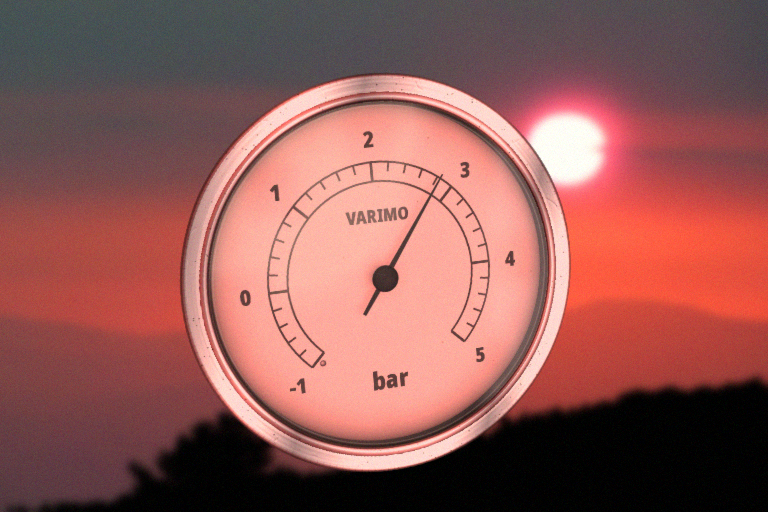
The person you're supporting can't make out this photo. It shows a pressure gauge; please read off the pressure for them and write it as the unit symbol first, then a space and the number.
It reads bar 2.8
